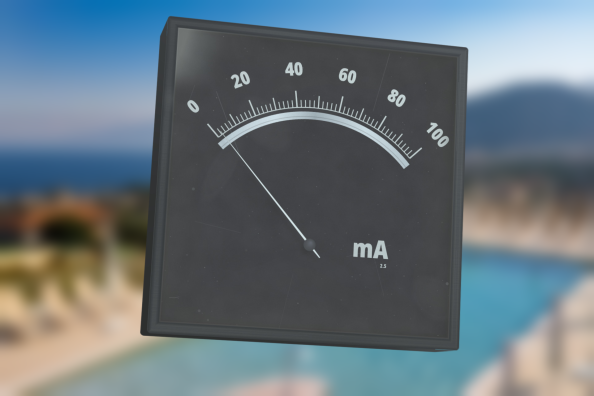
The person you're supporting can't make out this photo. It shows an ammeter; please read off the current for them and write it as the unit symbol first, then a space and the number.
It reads mA 2
